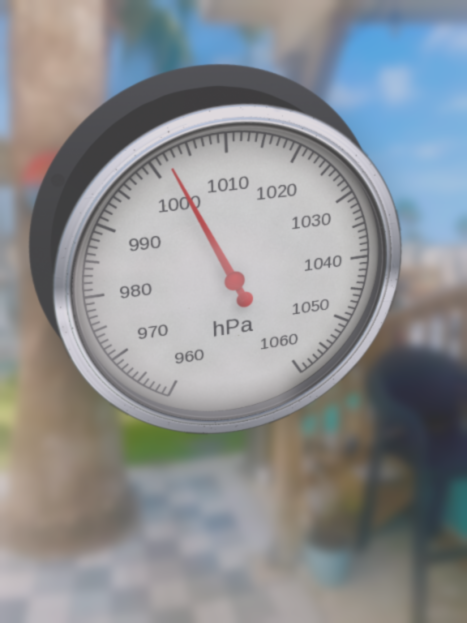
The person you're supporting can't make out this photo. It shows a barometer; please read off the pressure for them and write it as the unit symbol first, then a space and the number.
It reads hPa 1002
